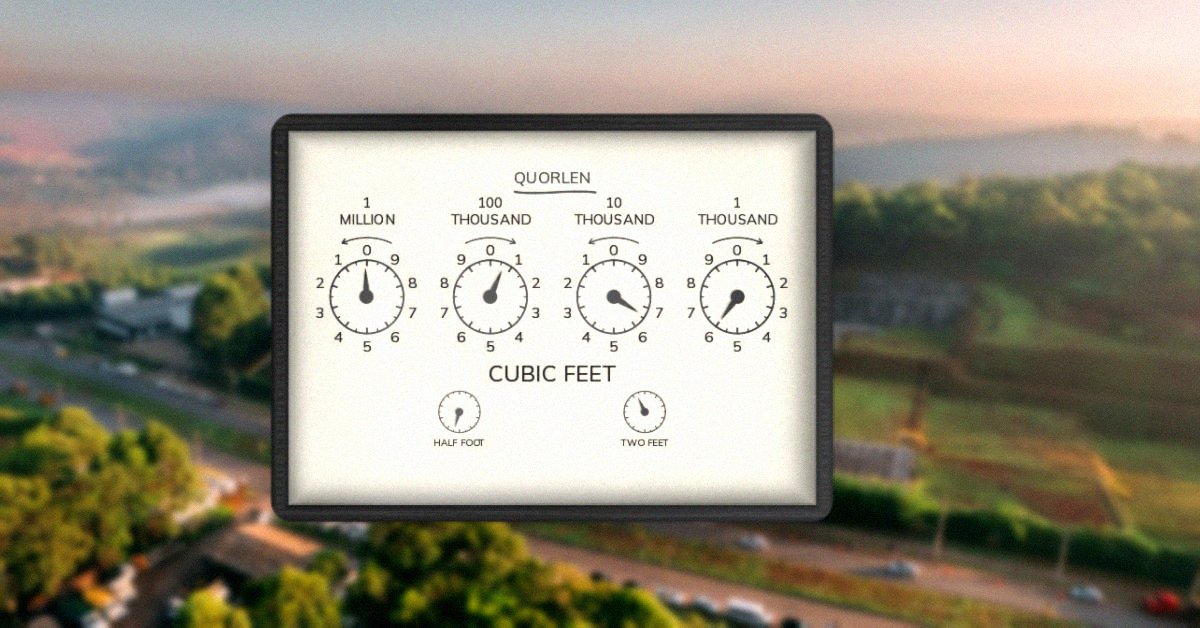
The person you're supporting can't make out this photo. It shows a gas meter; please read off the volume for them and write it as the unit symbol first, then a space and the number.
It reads ft³ 6600
